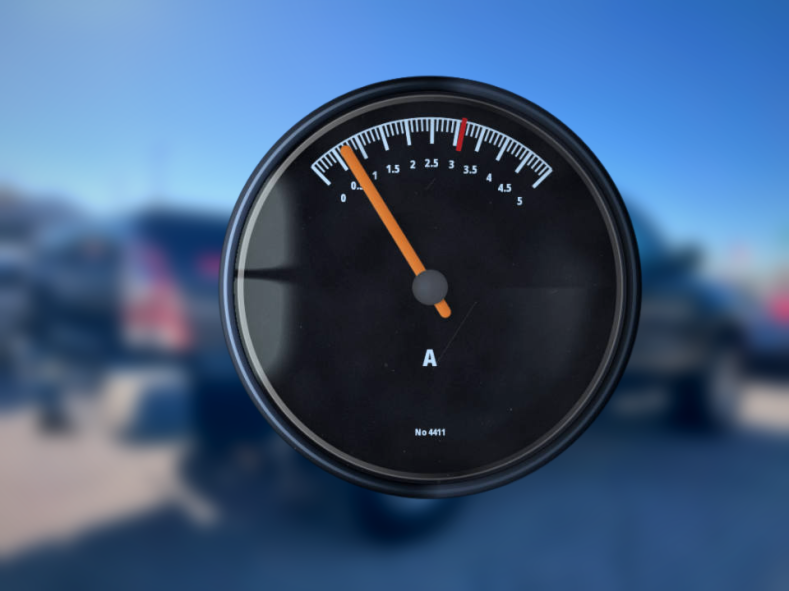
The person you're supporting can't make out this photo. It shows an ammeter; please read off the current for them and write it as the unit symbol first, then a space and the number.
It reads A 0.7
